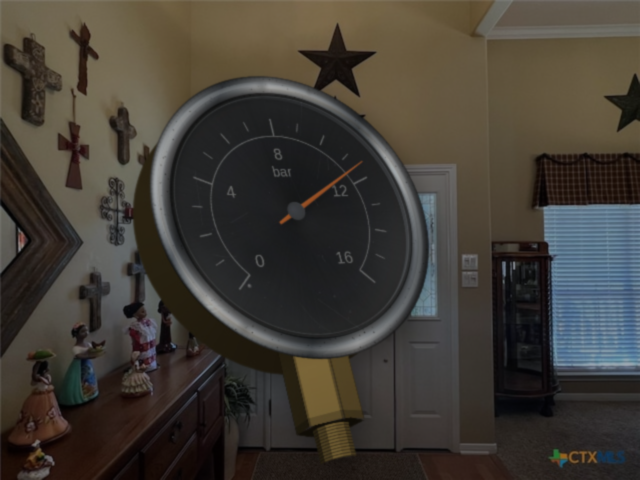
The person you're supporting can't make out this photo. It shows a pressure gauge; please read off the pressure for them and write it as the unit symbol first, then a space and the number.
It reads bar 11.5
